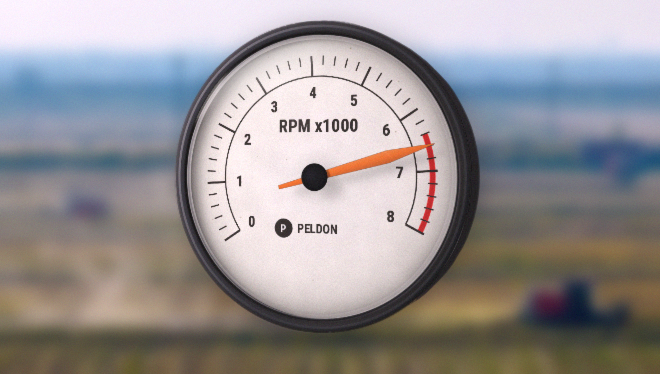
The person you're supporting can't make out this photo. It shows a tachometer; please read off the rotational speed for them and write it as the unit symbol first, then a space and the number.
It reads rpm 6600
